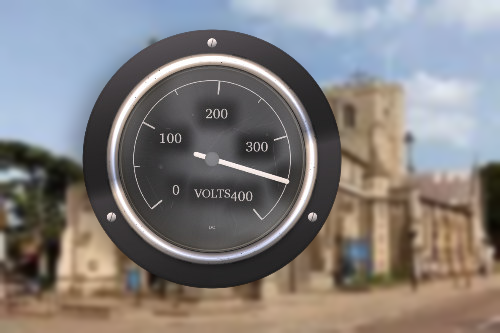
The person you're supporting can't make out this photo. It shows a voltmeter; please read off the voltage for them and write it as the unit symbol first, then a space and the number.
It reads V 350
